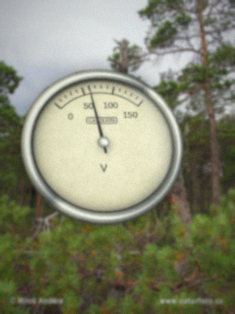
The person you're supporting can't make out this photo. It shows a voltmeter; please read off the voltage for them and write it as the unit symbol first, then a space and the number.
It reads V 60
